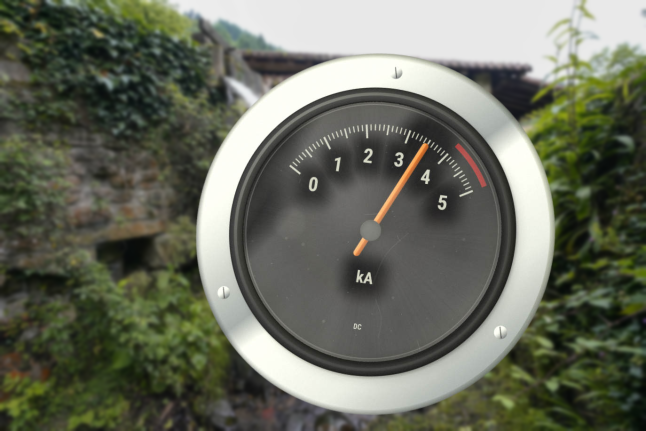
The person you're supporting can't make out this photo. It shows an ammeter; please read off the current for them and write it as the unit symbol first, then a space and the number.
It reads kA 3.5
